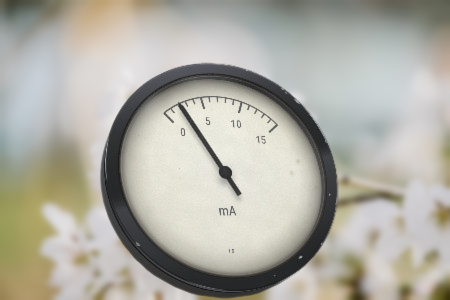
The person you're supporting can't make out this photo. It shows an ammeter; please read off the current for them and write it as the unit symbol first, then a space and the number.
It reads mA 2
